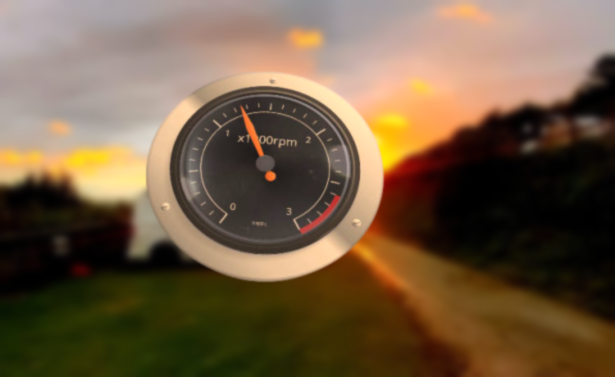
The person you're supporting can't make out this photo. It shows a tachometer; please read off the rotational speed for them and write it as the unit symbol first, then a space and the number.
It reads rpm 1250
